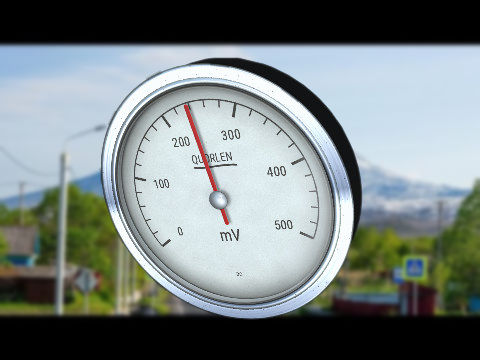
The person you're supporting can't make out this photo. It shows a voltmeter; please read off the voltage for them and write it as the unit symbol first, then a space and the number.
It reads mV 240
